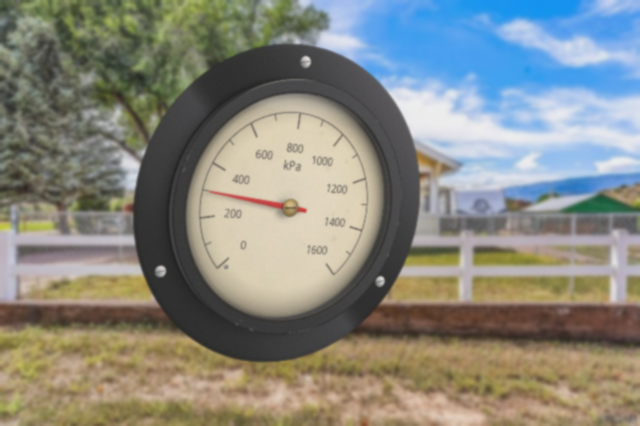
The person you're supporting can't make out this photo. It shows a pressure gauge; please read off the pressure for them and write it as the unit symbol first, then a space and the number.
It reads kPa 300
